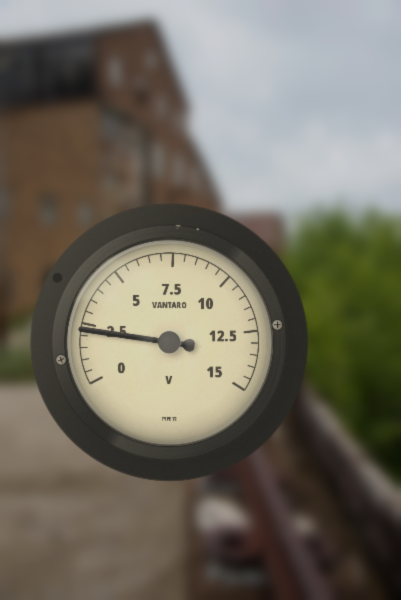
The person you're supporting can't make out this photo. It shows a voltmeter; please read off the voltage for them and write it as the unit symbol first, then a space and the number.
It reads V 2.25
